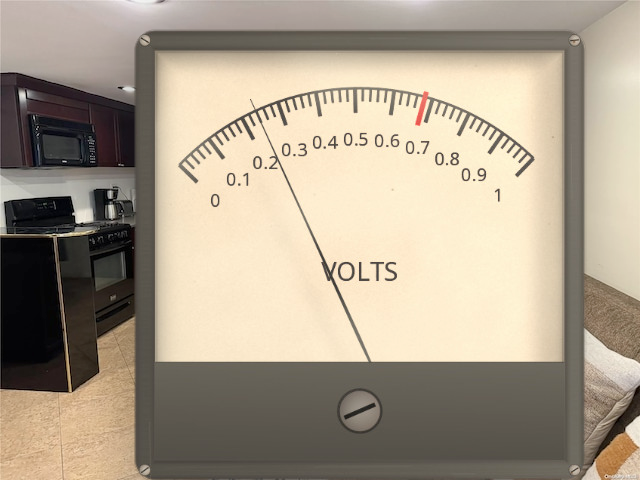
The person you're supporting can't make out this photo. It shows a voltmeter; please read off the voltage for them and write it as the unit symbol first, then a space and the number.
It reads V 0.24
